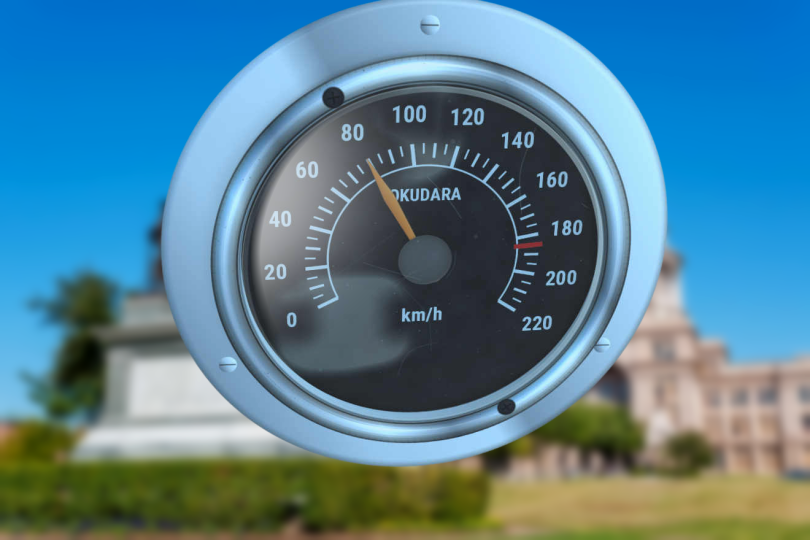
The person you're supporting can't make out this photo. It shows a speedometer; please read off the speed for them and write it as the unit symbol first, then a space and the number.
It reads km/h 80
